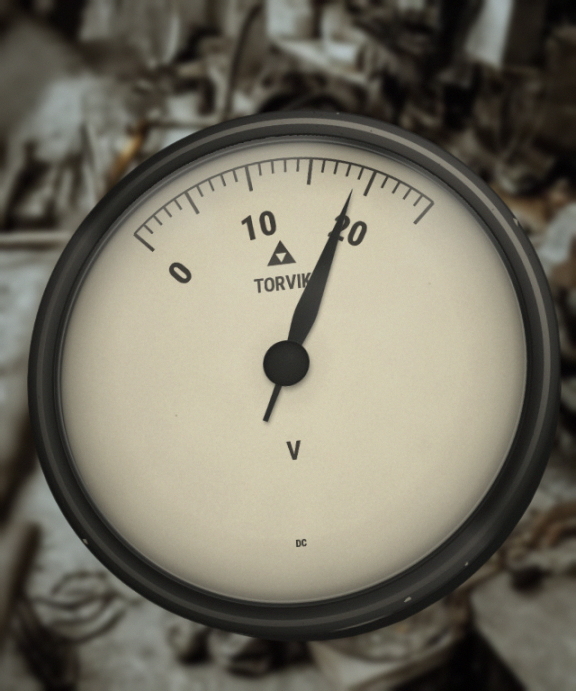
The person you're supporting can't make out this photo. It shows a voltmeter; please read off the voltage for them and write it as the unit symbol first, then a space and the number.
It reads V 19
